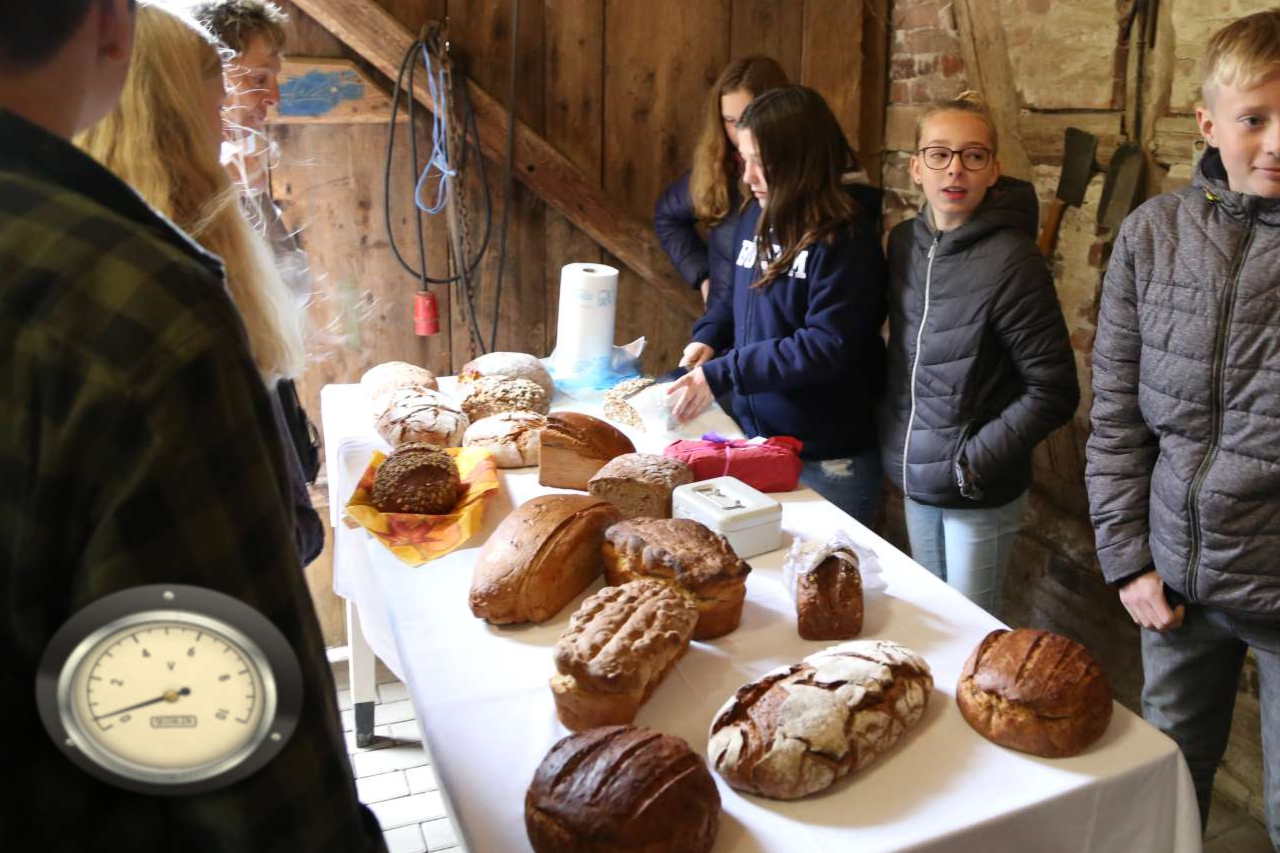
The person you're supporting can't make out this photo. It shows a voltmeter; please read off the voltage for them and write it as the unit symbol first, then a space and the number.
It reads V 0.5
